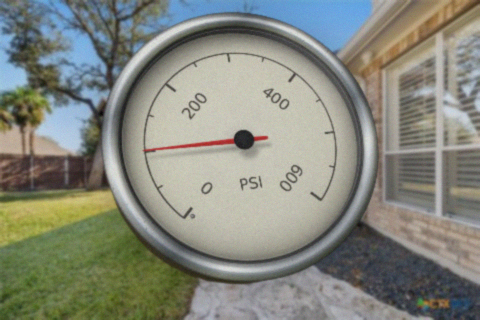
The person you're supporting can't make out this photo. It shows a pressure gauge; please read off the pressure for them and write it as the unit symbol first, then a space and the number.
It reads psi 100
